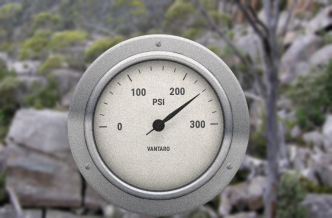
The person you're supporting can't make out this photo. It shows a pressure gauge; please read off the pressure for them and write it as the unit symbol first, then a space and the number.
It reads psi 240
